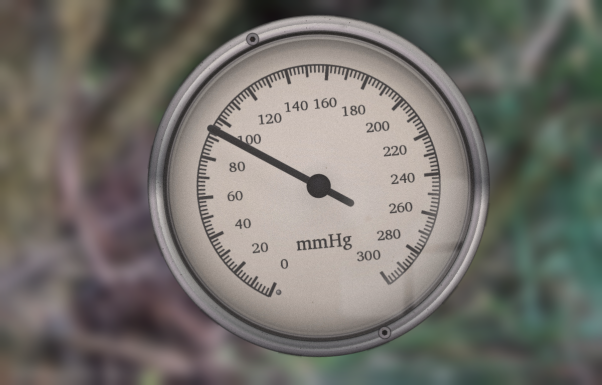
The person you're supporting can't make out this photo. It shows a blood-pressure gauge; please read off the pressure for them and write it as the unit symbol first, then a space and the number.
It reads mmHg 94
